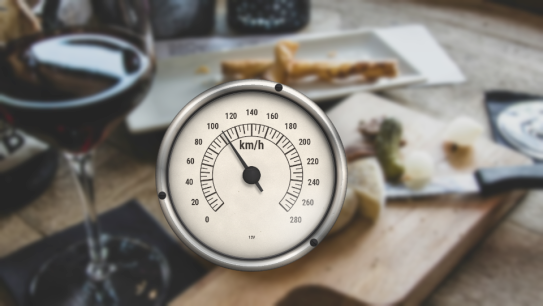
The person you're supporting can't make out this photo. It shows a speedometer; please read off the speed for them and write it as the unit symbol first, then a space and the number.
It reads km/h 105
